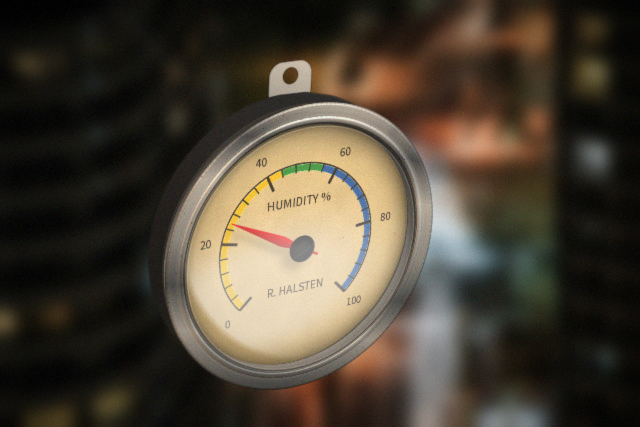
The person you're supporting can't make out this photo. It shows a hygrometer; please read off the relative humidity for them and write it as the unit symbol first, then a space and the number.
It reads % 26
